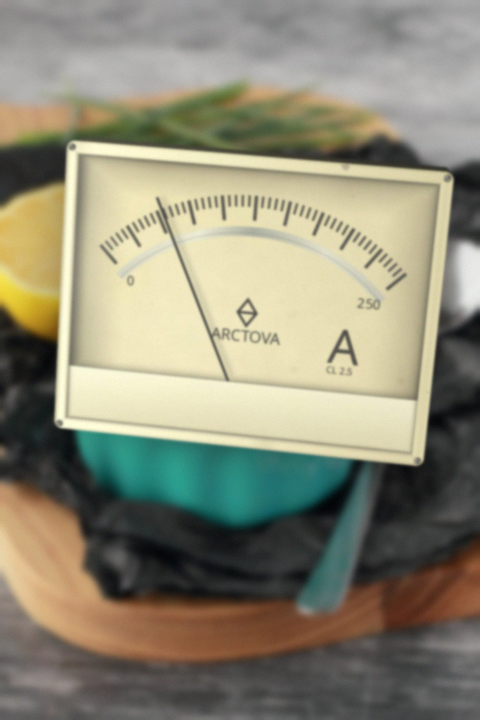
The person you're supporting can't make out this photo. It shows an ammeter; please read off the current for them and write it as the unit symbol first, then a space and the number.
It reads A 55
